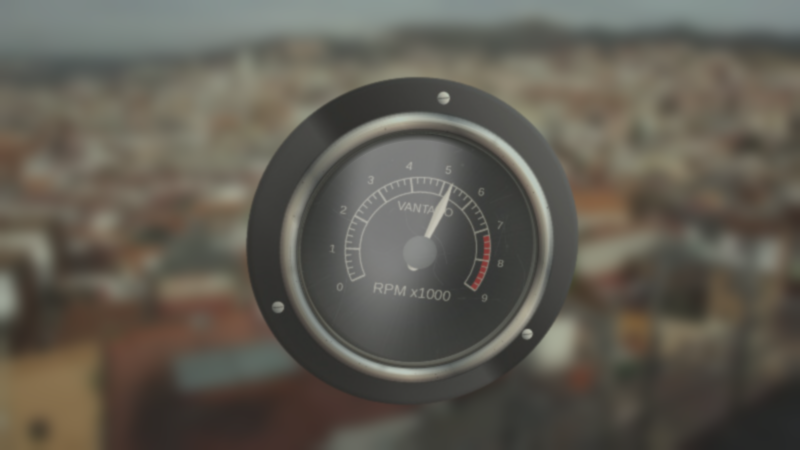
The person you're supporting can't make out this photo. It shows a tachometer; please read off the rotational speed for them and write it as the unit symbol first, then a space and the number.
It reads rpm 5200
